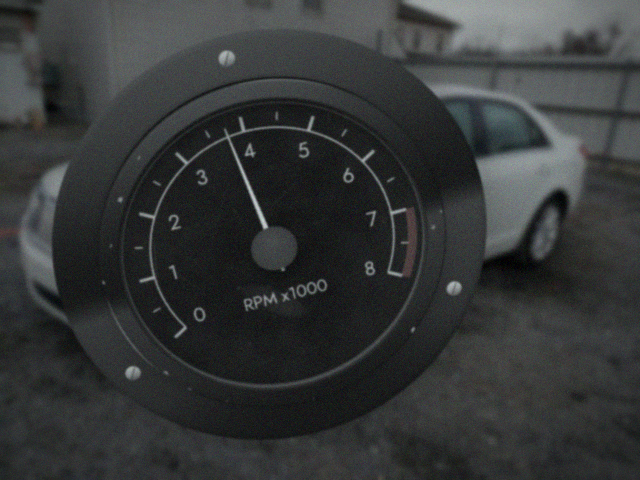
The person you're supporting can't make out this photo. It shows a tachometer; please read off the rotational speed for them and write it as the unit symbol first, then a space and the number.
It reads rpm 3750
